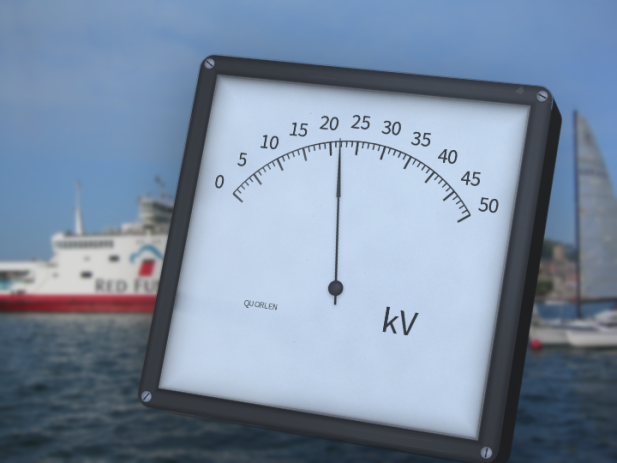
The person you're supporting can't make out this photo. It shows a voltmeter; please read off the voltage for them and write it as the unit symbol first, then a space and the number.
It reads kV 22
